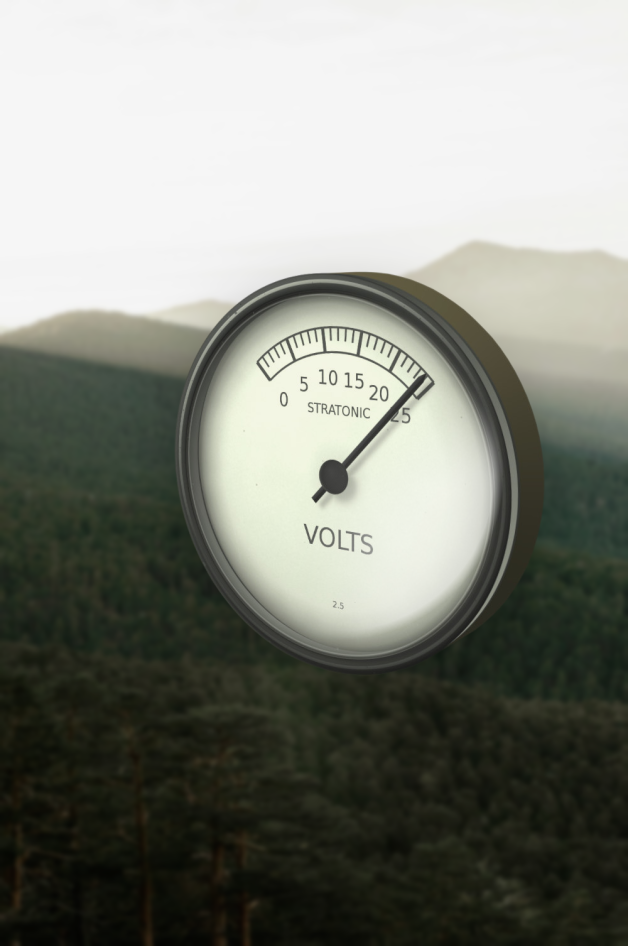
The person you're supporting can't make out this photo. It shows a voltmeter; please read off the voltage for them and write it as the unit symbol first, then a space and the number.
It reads V 24
